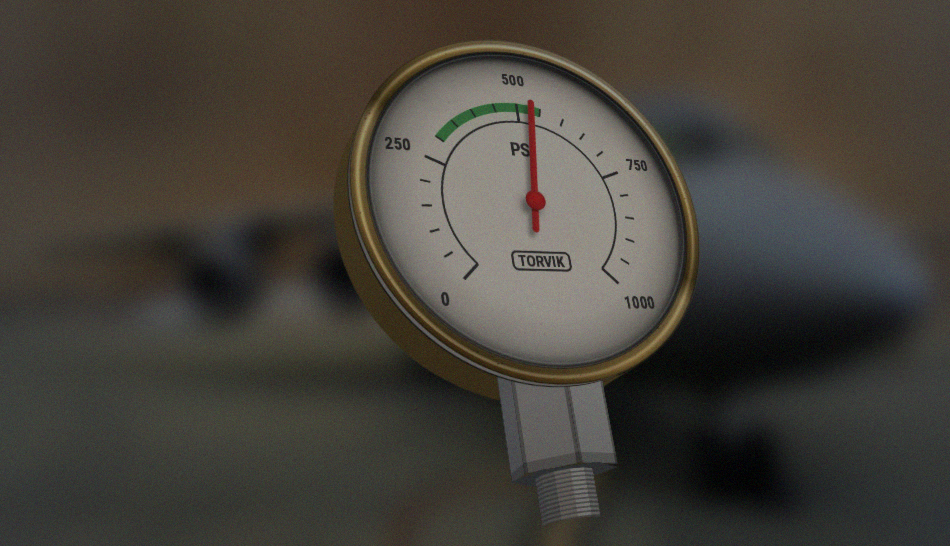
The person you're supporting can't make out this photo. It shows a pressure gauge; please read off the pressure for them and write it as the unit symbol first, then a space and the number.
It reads psi 525
